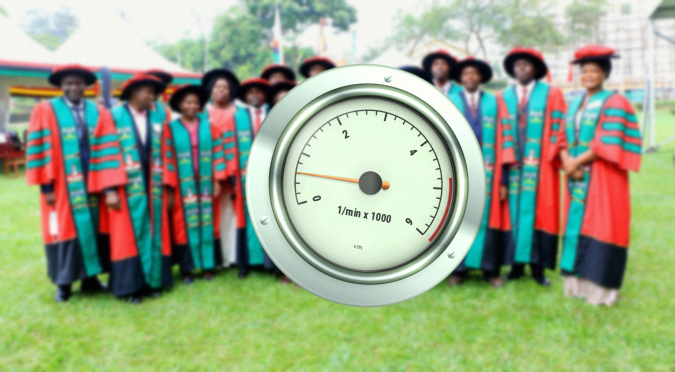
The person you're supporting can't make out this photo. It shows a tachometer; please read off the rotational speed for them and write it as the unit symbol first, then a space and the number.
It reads rpm 600
